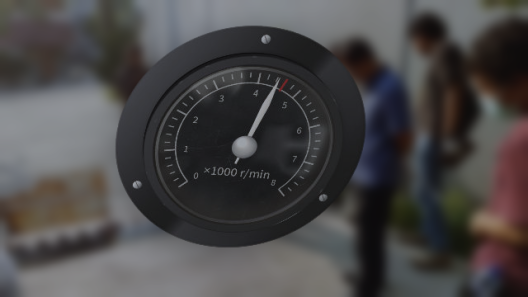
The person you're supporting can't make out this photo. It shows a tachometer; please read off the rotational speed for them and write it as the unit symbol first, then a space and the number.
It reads rpm 4400
